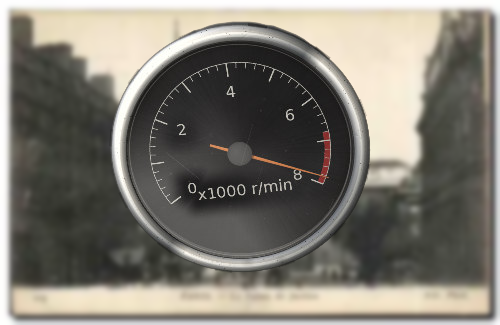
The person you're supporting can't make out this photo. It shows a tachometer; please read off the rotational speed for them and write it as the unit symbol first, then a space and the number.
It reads rpm 7800
